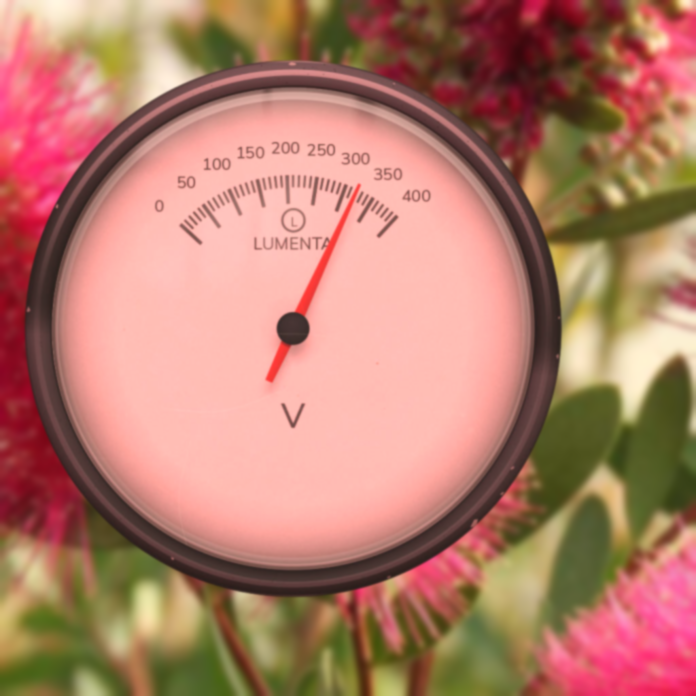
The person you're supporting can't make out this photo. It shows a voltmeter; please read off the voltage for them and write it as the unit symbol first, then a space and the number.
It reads V 320
